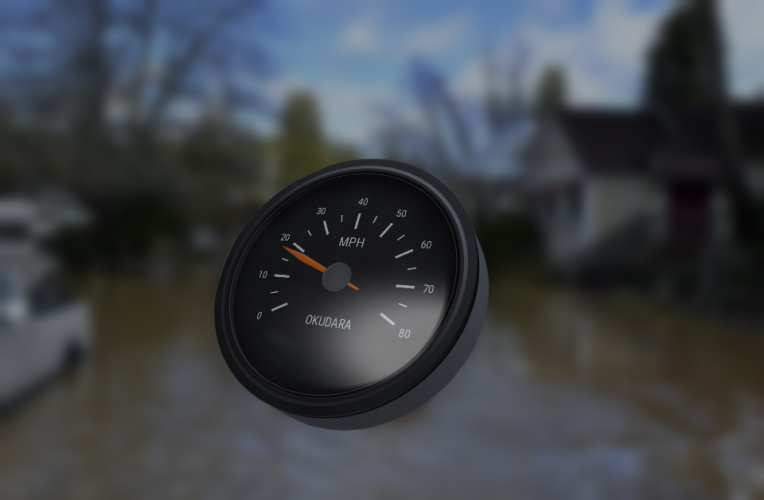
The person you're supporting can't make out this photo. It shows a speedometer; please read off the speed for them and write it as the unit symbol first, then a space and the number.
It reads mph 17.5
